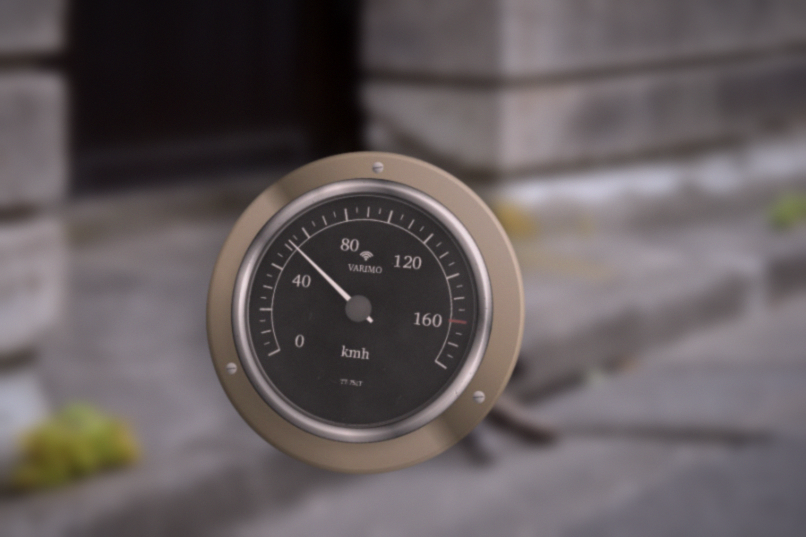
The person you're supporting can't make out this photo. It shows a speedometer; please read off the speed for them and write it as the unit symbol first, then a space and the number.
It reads km/h 52.5
